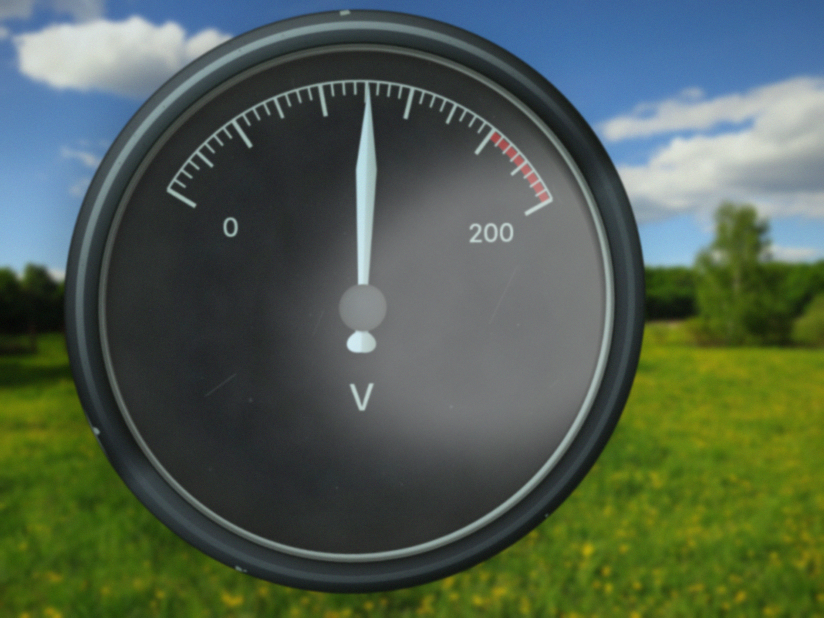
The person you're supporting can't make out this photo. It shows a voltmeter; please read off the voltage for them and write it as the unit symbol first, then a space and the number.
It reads V 100
